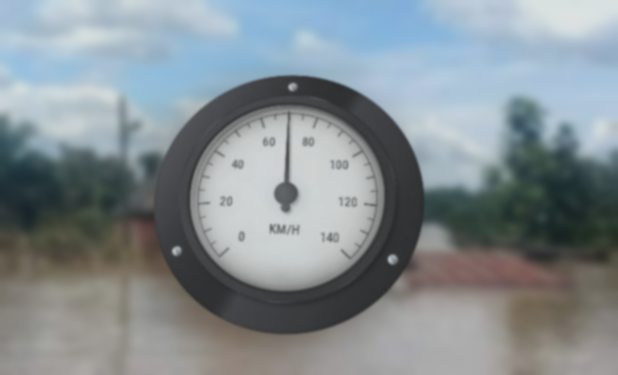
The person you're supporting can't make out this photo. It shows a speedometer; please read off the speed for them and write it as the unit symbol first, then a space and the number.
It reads km/h 70
